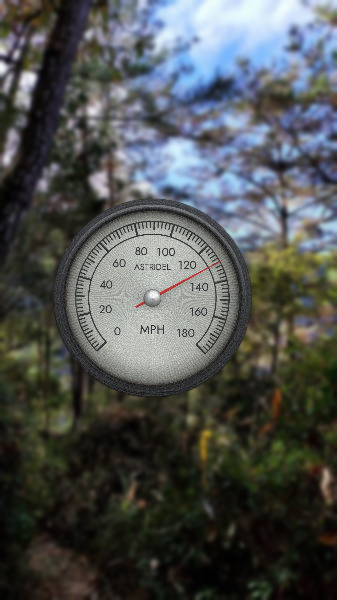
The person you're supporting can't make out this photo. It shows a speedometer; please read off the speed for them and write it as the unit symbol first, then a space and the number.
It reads mph 130
